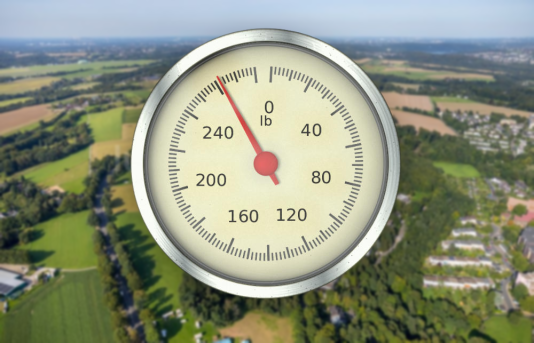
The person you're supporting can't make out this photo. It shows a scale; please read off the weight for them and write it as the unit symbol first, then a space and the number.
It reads lb 262
